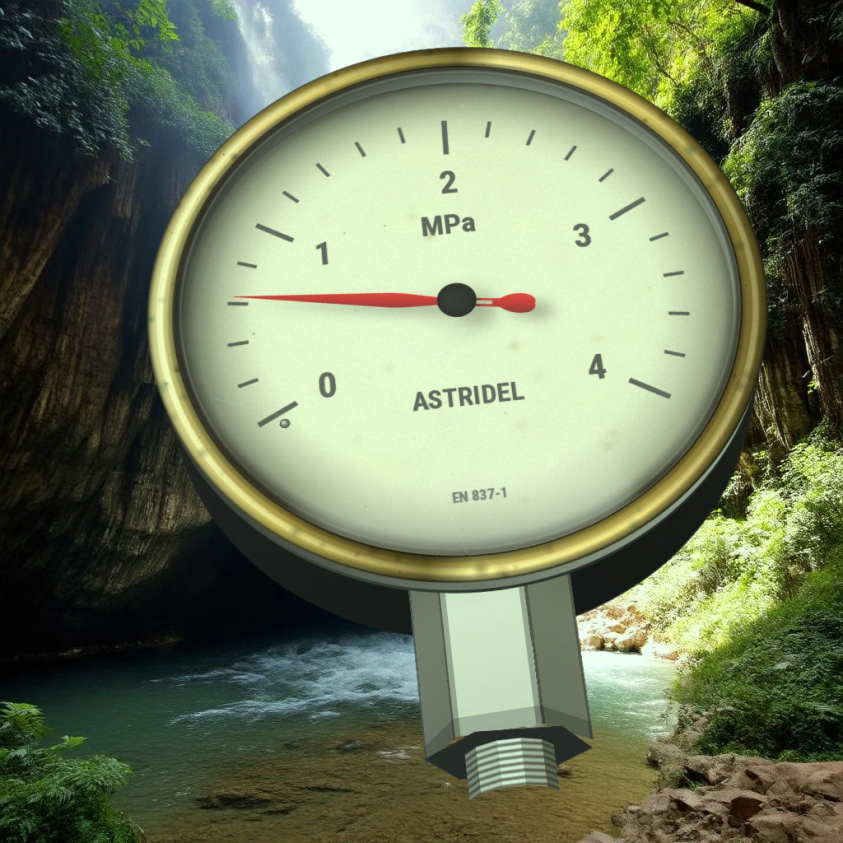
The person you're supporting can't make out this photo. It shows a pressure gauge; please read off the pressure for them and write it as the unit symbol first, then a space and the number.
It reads MPa 0.6
